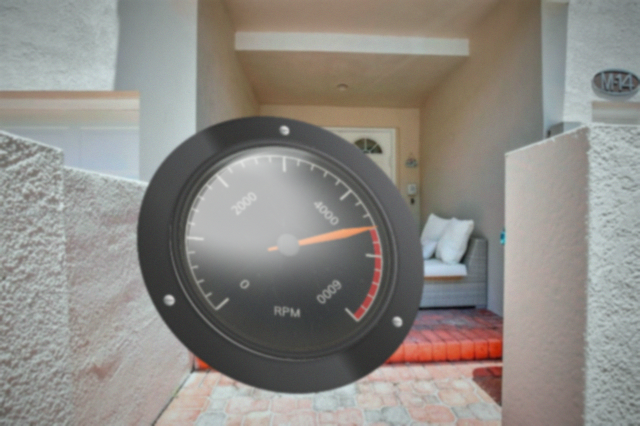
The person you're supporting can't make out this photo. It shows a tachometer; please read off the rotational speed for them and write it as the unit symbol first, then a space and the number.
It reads rpm 4600
